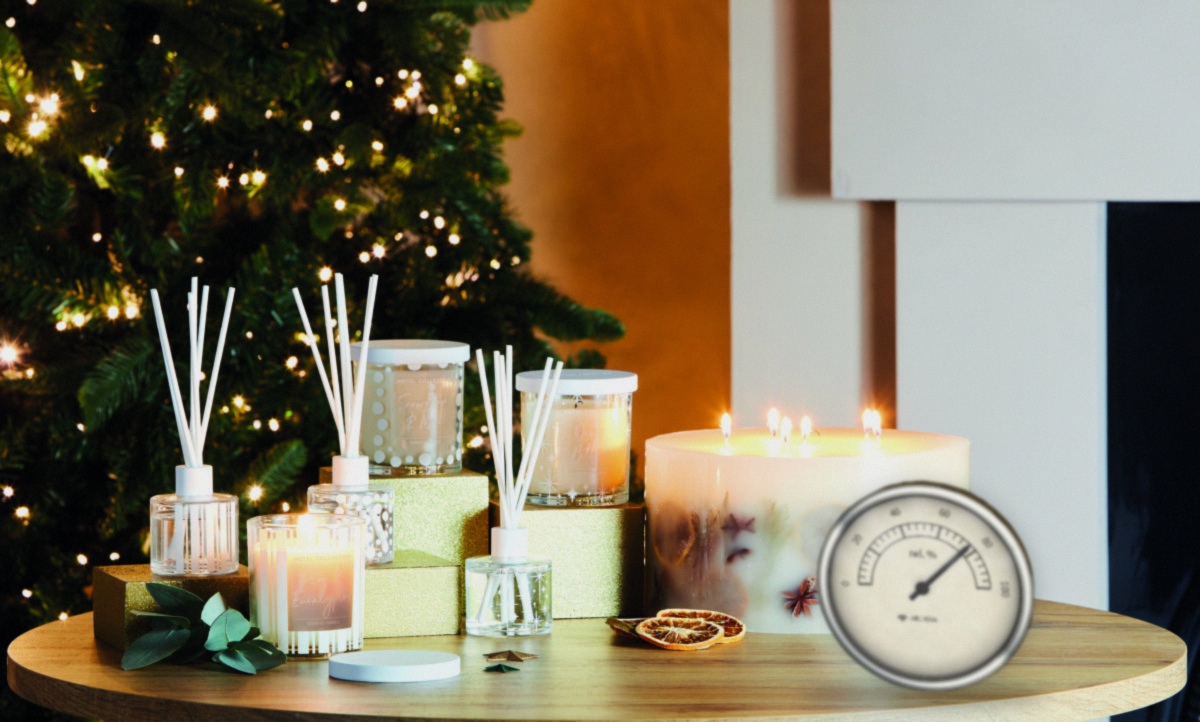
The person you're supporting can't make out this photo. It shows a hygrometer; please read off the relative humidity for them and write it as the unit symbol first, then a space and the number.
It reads % 76
